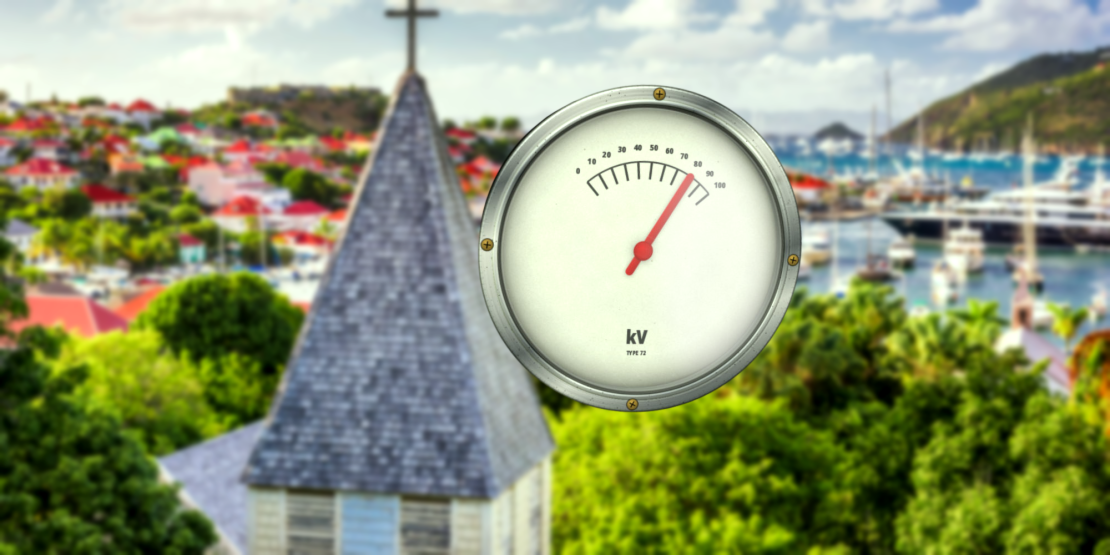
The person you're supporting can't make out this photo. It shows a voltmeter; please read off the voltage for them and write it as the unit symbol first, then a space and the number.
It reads kV 80
